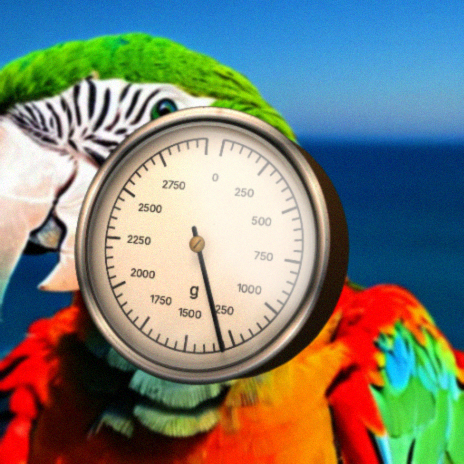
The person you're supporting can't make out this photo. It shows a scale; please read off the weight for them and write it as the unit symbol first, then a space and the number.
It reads g 1300
